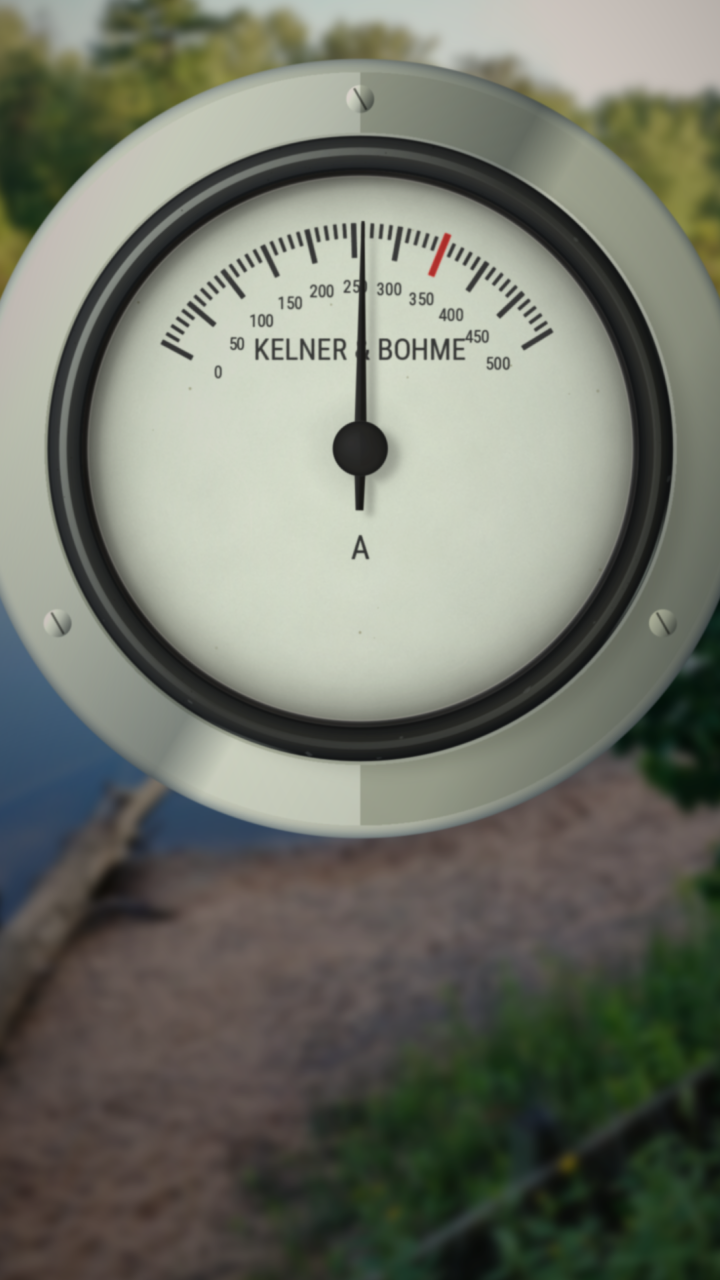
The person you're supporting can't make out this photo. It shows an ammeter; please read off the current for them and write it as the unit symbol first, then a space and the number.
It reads A 260
